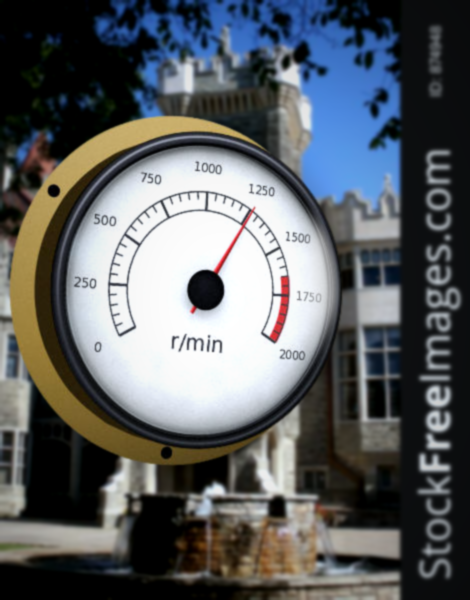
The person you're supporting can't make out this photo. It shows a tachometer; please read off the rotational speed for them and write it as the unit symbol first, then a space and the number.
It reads rpm 1250
